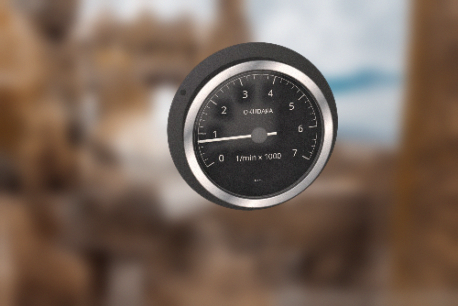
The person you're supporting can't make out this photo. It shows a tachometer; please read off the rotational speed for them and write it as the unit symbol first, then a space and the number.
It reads rpm 800
